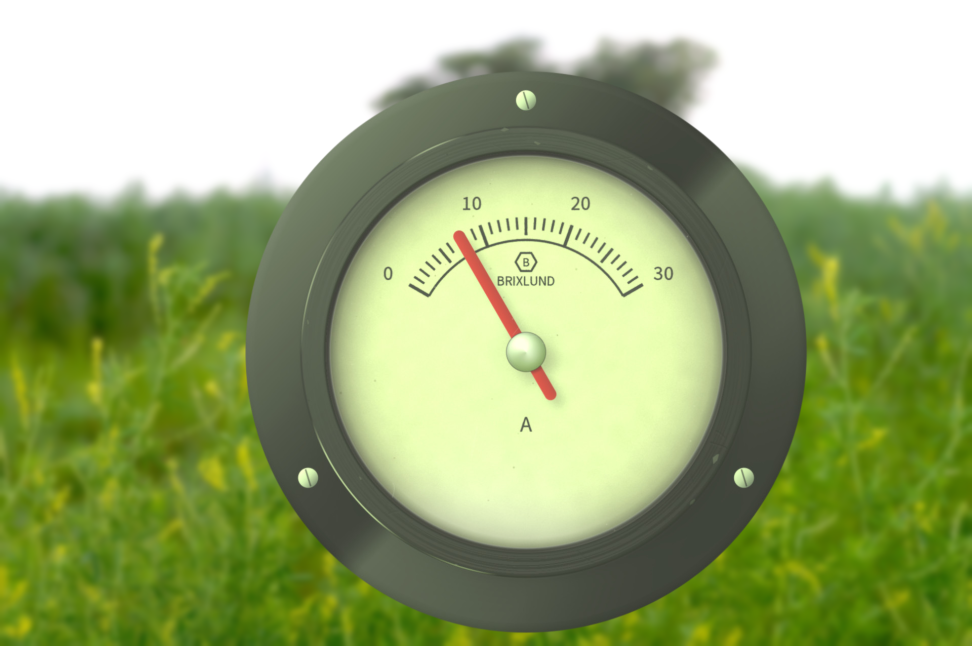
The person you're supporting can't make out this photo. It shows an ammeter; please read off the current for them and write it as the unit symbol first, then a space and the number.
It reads A 7.5
